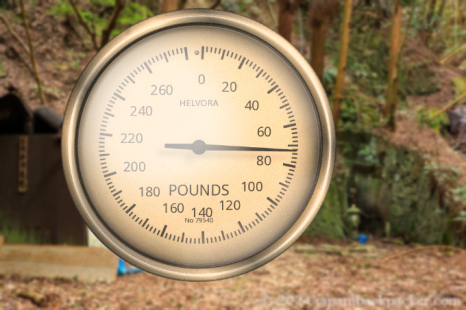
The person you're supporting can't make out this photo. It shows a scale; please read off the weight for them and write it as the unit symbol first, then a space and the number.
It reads lb 72
